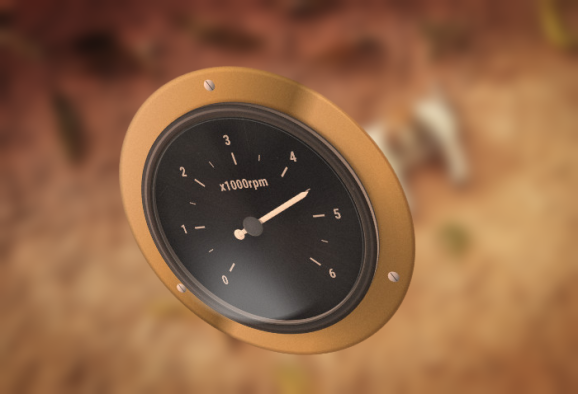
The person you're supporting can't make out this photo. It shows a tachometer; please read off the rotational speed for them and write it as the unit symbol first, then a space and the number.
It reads rpm 4500
